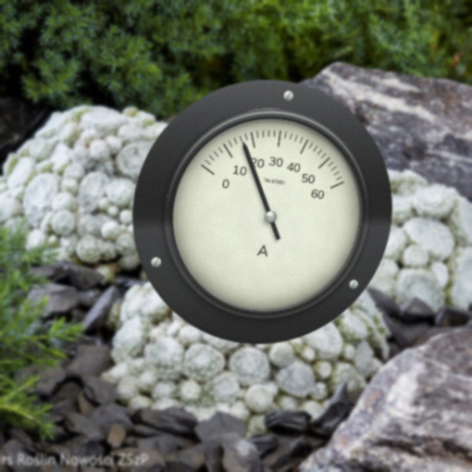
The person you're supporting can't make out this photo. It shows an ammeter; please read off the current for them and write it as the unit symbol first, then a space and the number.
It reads A 16
